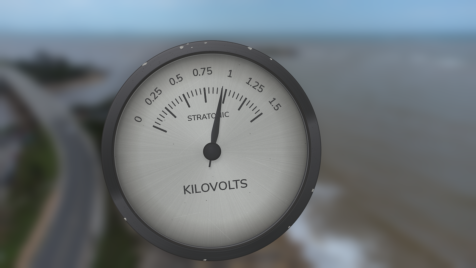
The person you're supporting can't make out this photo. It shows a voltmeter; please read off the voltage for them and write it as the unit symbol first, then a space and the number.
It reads kV 0.95
